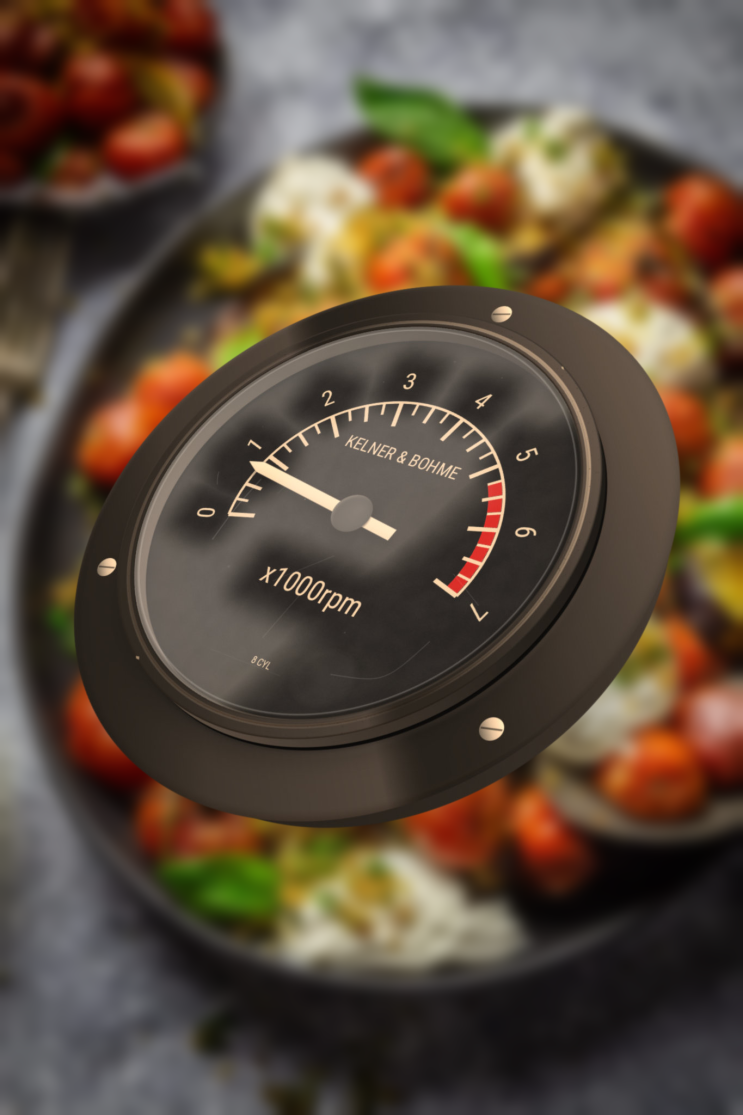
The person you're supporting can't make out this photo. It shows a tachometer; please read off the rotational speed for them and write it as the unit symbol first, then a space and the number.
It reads rpm 750
